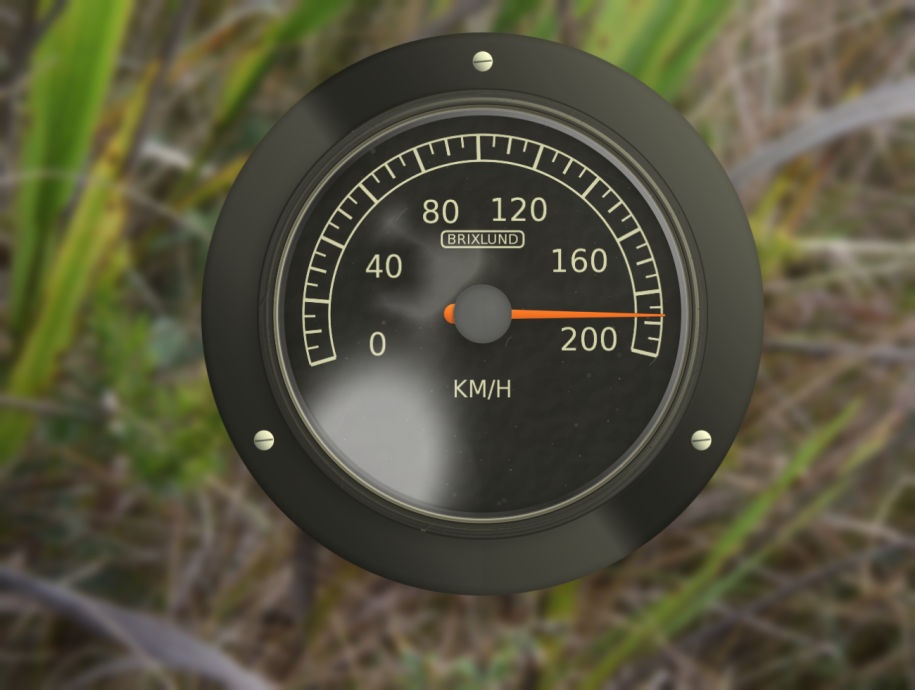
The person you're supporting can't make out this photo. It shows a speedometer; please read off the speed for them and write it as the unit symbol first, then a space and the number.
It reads km/h 187.5
